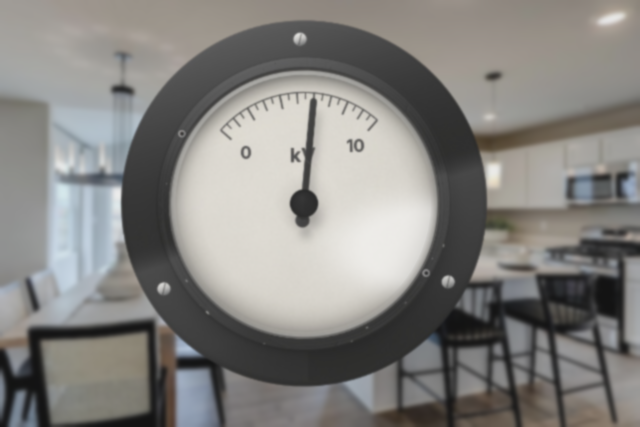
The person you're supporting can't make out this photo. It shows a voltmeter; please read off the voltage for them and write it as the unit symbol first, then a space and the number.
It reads kV 6
